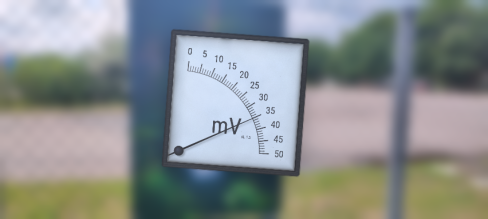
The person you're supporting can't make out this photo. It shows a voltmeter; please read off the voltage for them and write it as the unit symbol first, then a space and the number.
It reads mV 35
